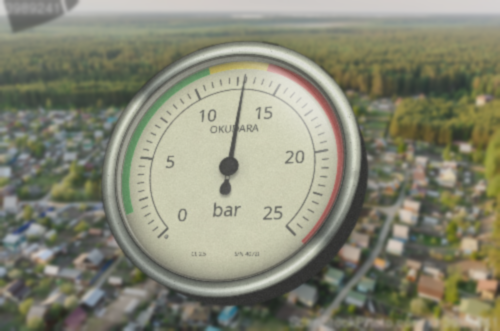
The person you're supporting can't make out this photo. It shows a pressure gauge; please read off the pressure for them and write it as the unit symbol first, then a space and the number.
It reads bar 13
